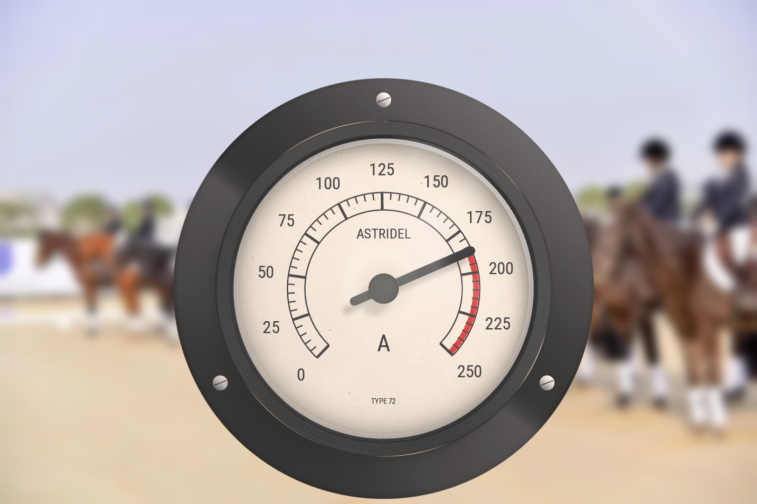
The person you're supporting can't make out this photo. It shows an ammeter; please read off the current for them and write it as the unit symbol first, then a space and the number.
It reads A 187.5
